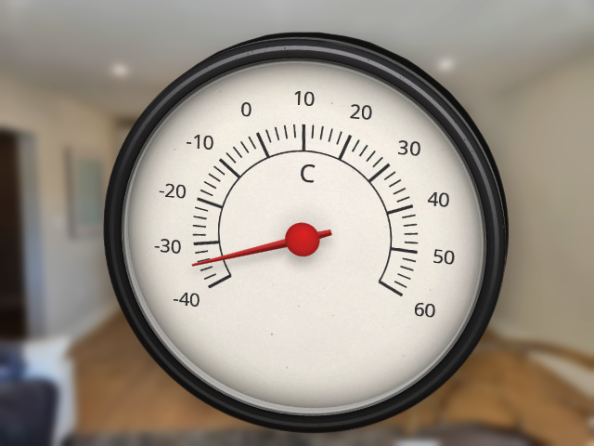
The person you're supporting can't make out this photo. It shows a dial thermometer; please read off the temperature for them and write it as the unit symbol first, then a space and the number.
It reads °C -34
